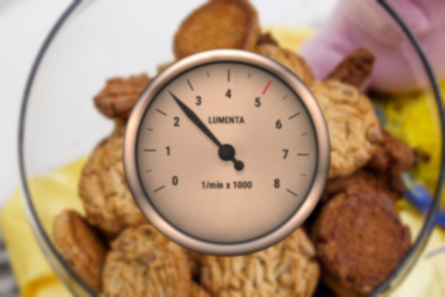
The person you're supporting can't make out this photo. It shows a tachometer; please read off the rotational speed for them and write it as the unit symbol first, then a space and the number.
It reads rpm 2500
